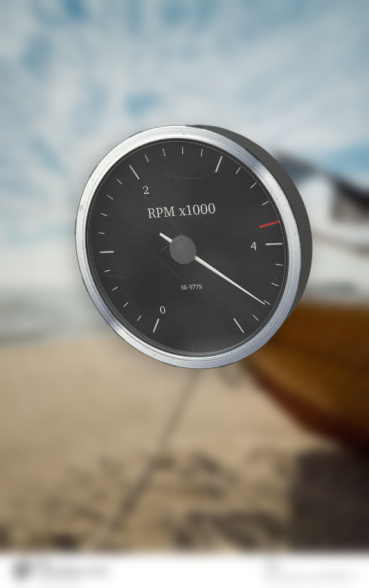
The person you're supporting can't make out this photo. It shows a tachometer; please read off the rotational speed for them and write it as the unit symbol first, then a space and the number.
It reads rpm 4600
